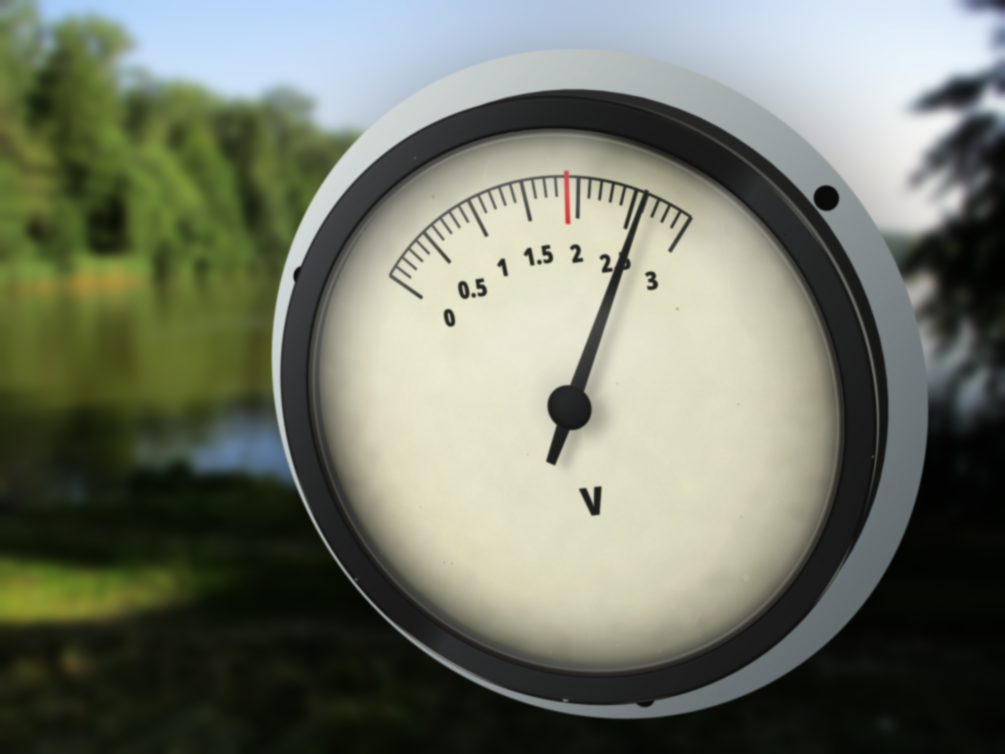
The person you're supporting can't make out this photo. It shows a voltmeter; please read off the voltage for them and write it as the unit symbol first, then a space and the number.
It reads V 2.6
